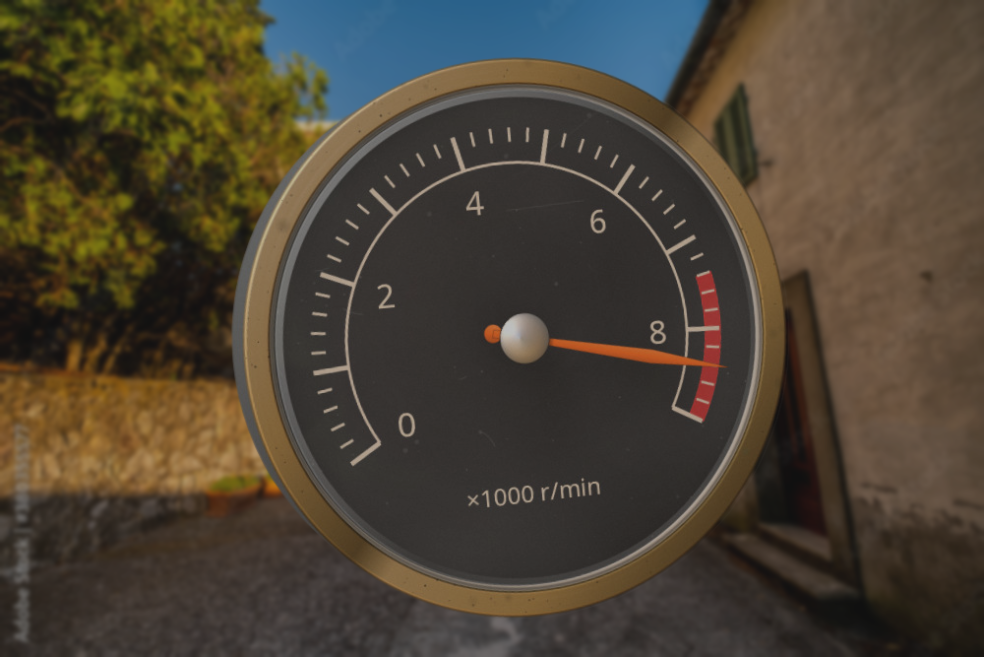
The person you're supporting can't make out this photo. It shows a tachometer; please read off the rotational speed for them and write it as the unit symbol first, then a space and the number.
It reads rpm 8400
